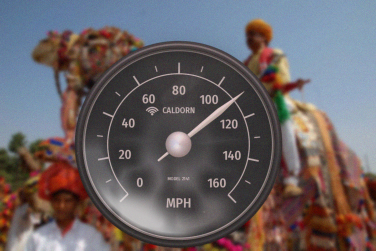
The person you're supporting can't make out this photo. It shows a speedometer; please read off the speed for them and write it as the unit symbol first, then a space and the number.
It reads mph 110
